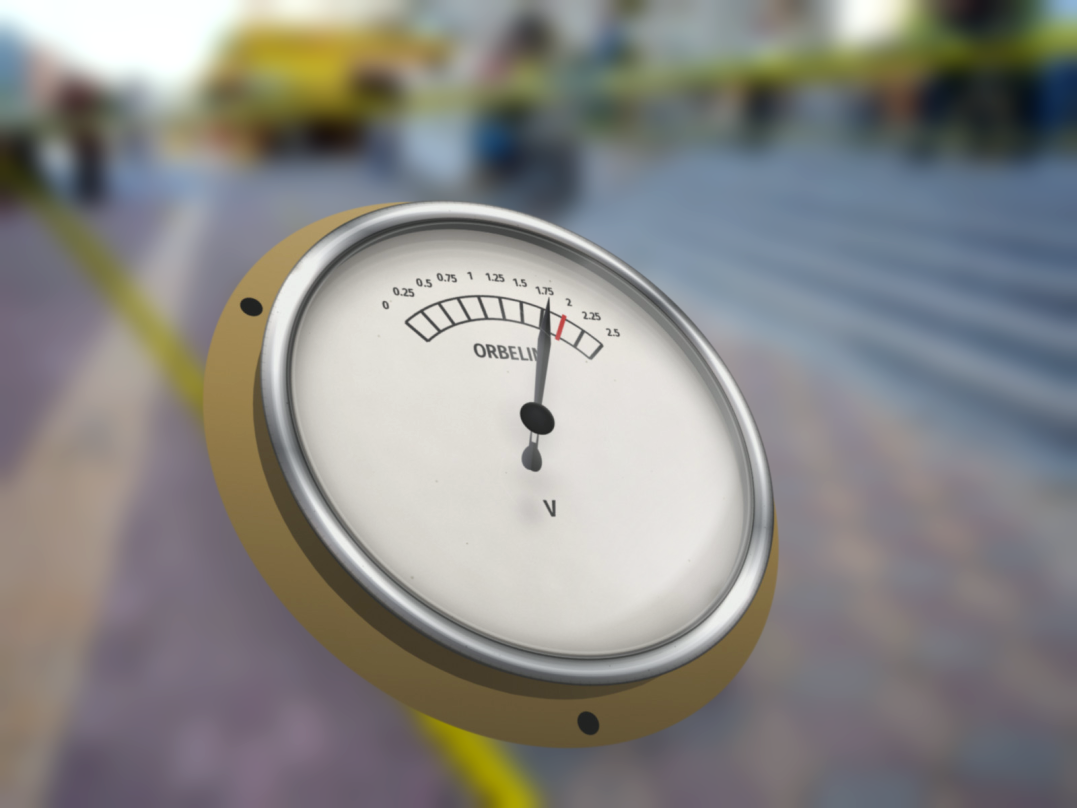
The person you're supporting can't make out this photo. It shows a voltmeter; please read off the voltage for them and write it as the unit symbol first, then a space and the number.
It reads V 1.75
